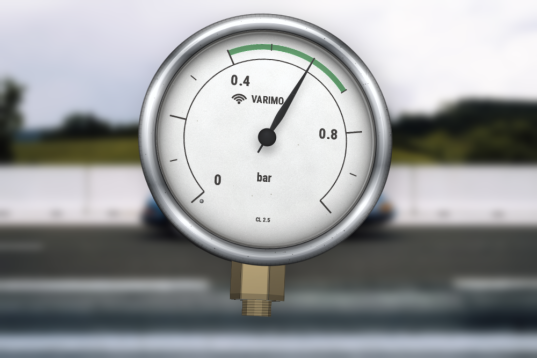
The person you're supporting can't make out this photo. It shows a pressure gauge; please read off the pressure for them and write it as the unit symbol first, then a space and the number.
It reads bar 0.6
